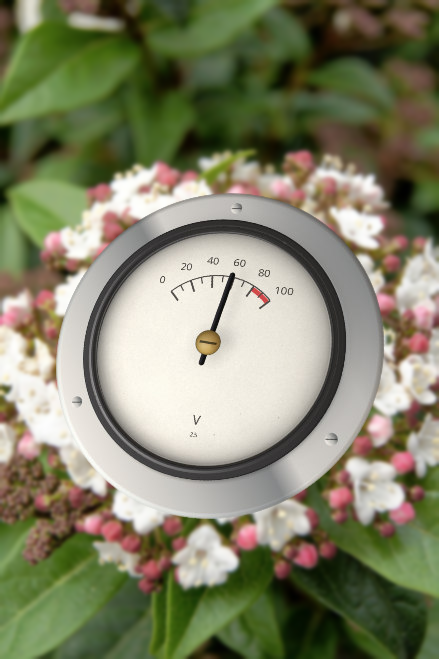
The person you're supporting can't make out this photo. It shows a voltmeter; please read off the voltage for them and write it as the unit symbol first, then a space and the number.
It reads V 60
